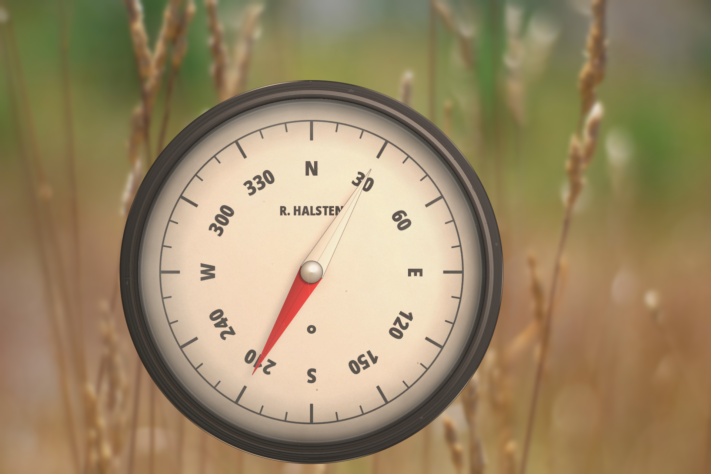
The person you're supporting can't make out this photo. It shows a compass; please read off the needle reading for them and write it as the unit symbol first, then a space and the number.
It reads ° 210
